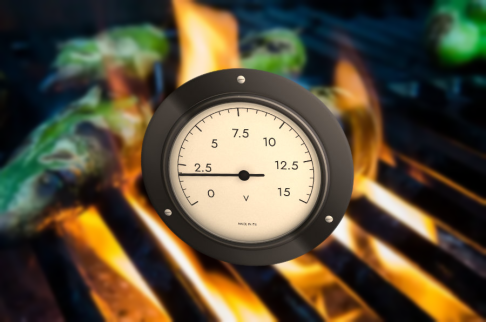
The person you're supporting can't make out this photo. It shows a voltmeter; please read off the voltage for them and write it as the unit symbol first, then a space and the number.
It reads V 2
